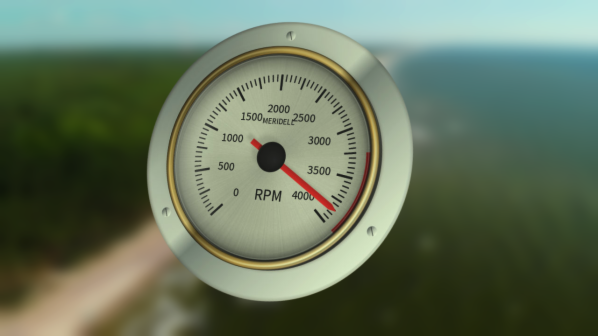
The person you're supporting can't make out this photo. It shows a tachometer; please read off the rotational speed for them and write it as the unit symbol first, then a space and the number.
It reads rpm 3850
